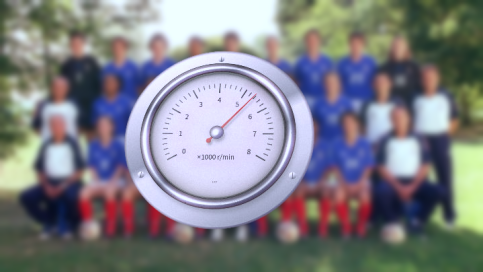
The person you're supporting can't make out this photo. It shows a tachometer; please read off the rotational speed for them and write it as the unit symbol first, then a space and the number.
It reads rpm 5400
